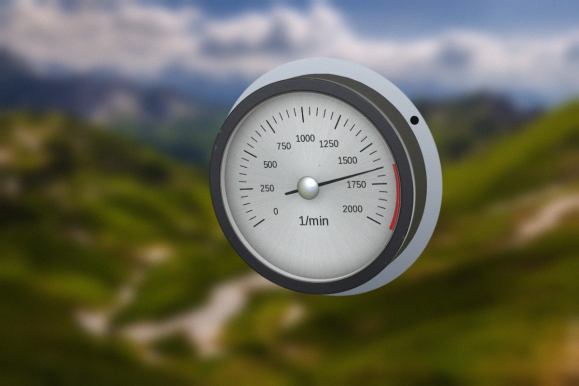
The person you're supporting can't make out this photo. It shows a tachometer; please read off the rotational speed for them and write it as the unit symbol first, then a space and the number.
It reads rpm 1650
